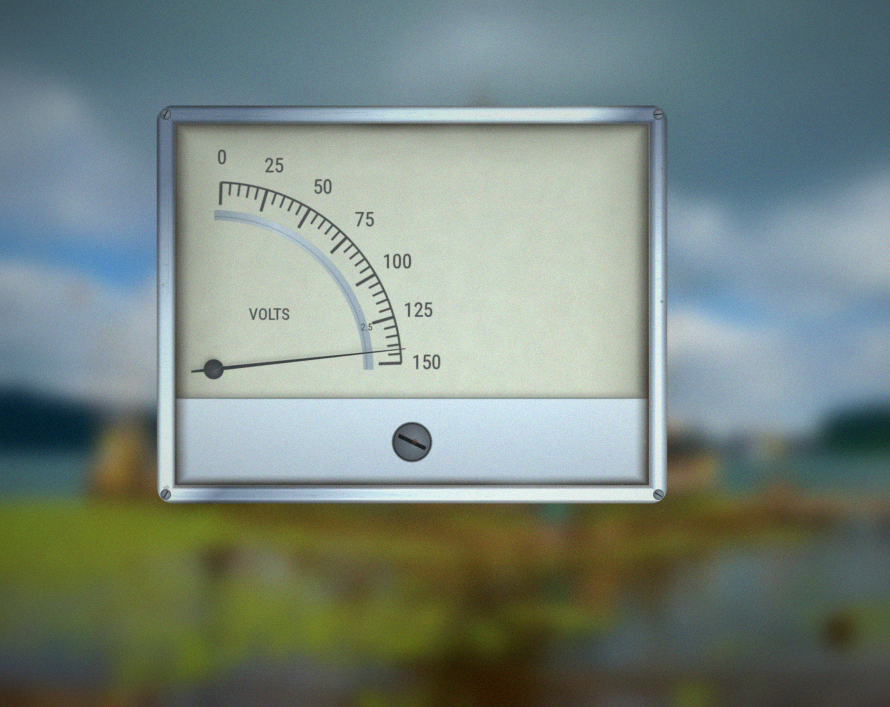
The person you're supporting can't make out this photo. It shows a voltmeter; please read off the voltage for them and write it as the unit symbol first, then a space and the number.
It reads V 142.5
